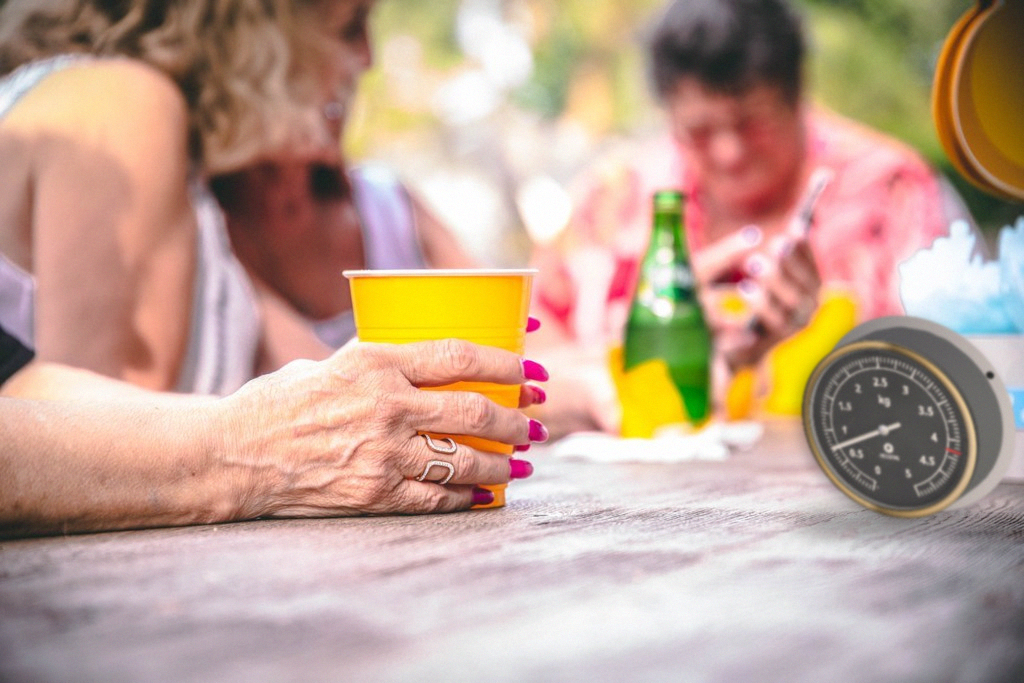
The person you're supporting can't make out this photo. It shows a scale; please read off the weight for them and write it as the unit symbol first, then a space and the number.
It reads kg 0.75
